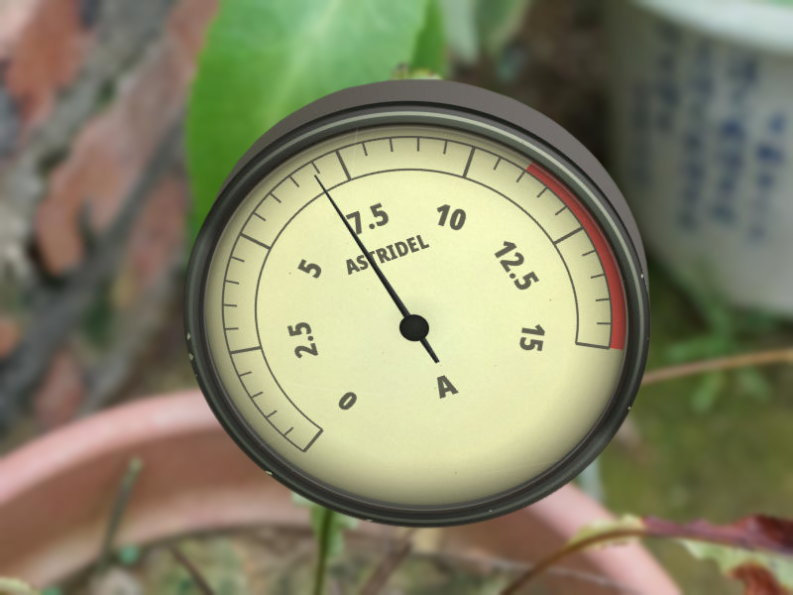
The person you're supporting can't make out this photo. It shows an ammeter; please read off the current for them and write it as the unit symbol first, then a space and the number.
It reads A 7
